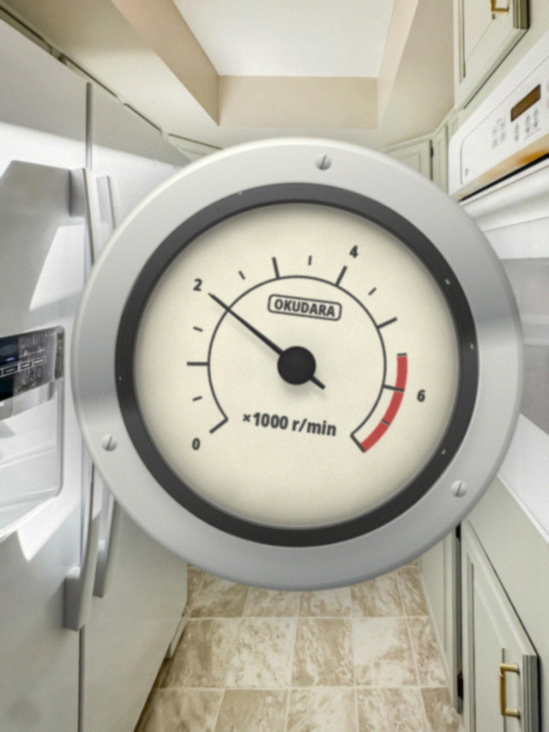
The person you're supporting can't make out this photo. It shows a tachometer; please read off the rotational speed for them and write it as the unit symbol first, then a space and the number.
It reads rpm 2000
